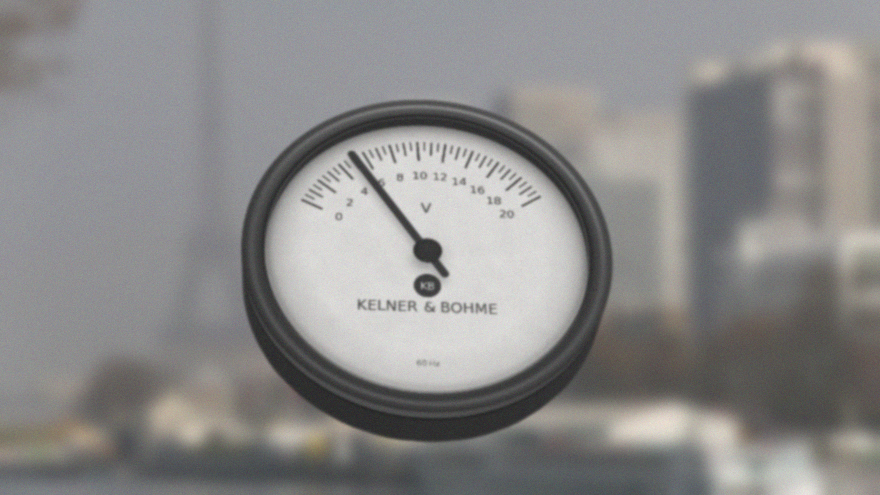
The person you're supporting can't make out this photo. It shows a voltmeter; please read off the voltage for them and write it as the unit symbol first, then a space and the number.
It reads V 5
